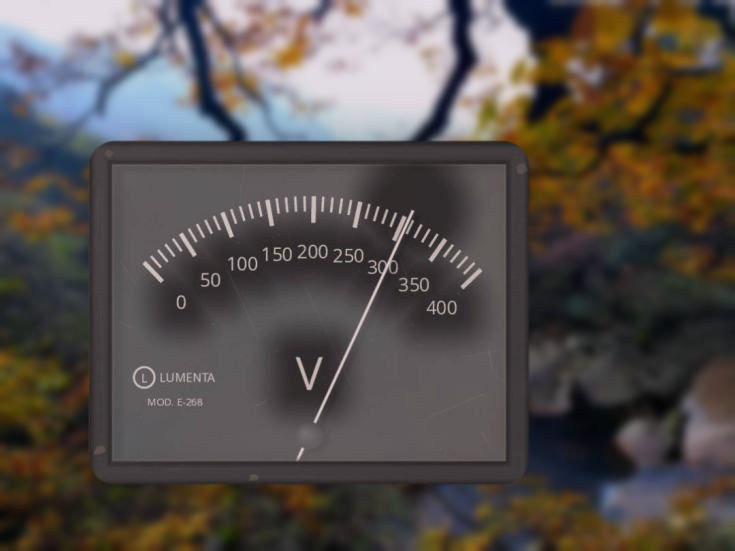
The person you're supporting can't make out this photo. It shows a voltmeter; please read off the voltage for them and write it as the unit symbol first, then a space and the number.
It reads V 305
